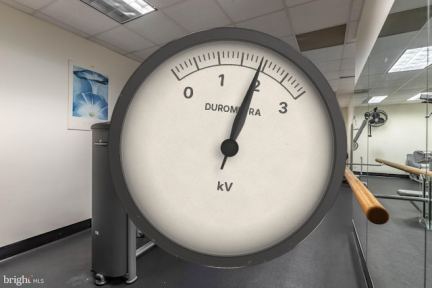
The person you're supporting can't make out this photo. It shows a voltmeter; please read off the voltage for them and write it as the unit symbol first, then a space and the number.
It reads kV 1.9
